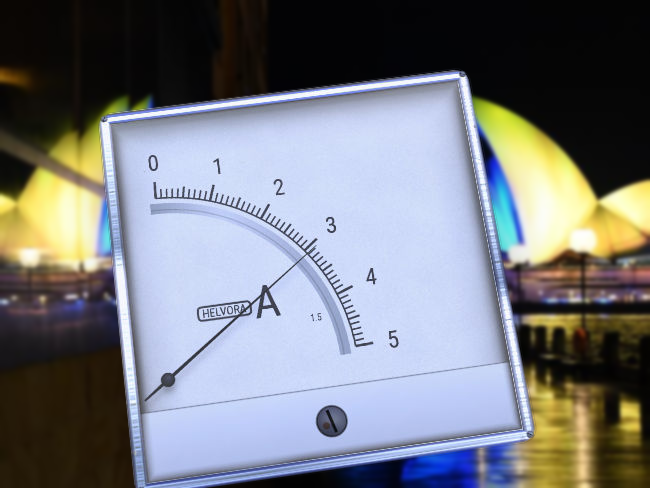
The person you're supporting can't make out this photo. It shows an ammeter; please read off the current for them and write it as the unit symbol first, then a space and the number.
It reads A 3.1
